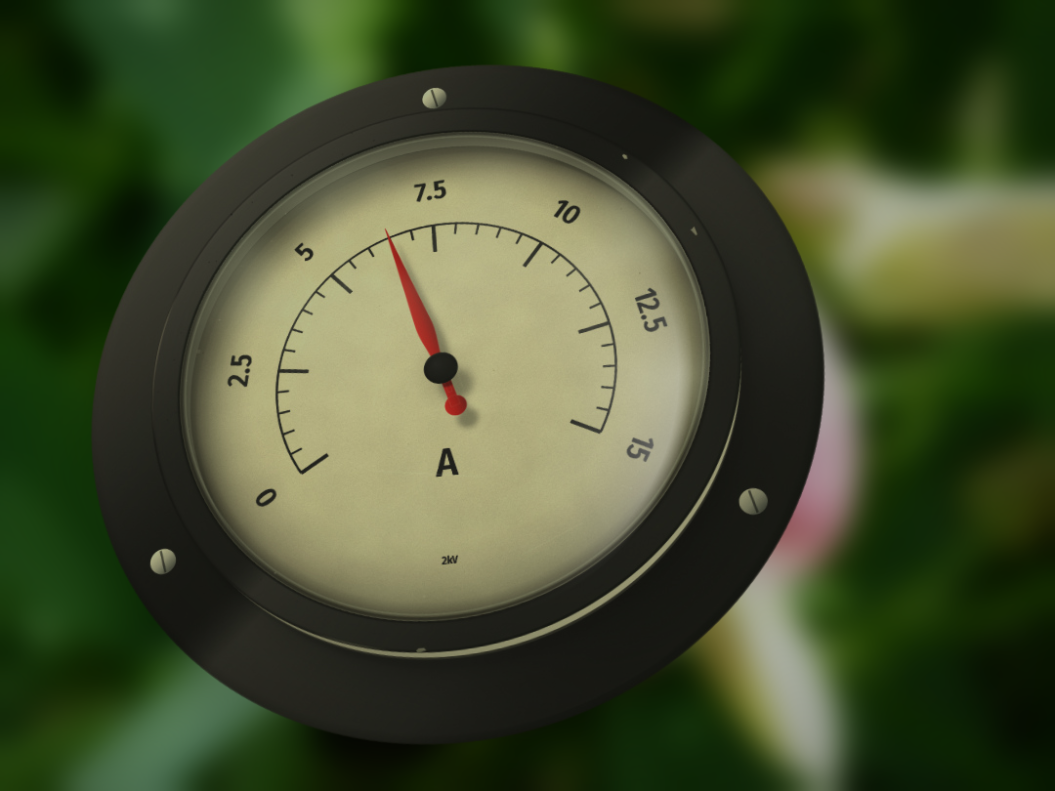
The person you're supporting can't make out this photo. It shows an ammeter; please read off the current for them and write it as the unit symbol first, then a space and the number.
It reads A 6.5
